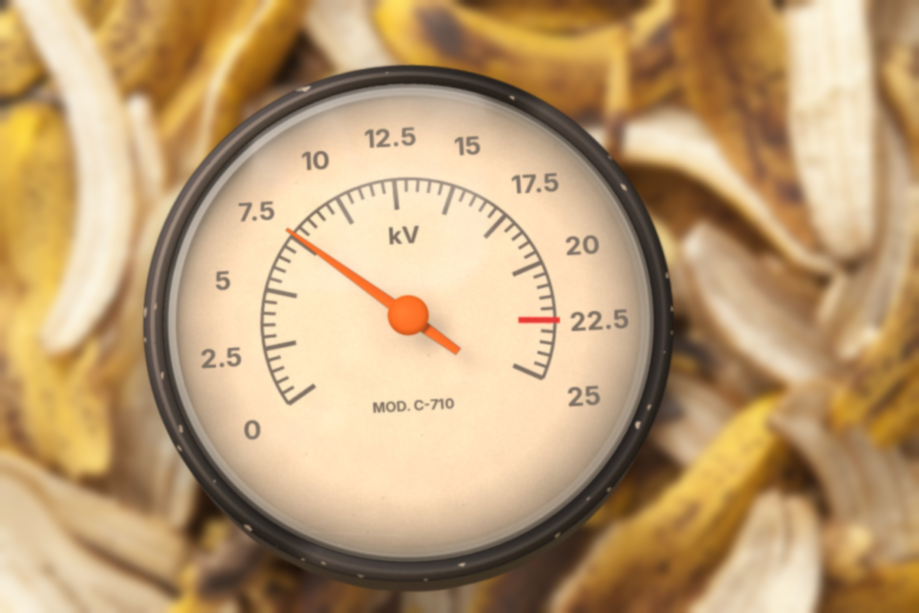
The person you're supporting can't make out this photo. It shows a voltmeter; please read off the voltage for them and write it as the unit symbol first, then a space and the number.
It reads kV 7.5
